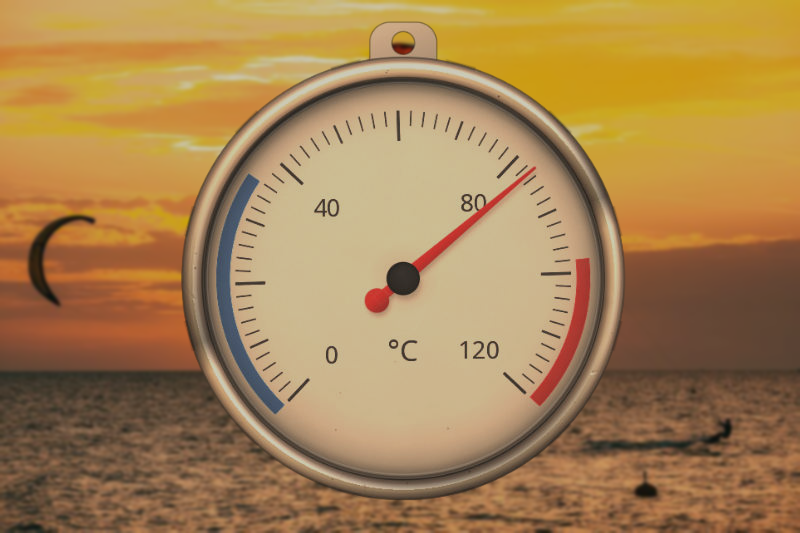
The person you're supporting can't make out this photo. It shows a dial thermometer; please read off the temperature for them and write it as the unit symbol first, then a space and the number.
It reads °C 83
